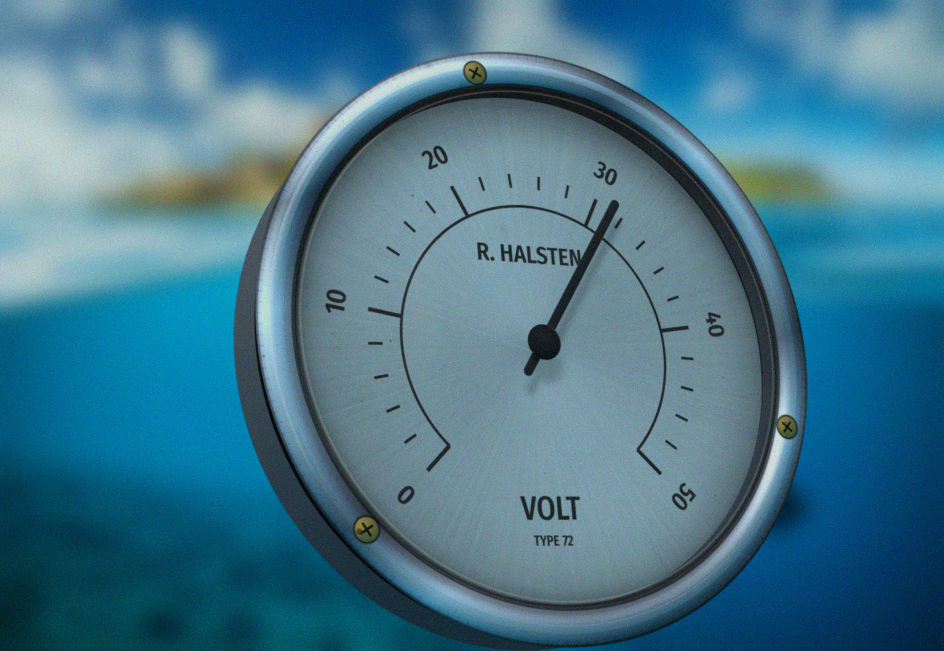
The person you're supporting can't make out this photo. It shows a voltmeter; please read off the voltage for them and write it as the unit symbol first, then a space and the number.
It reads V 31
